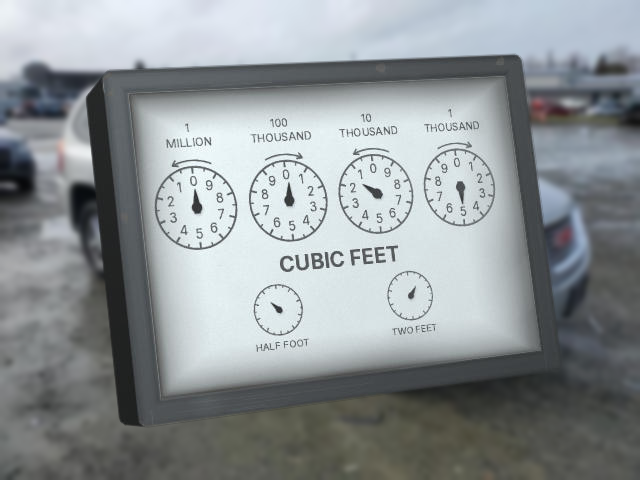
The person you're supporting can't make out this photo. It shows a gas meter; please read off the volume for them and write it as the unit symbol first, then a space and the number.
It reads ft³ 1500
